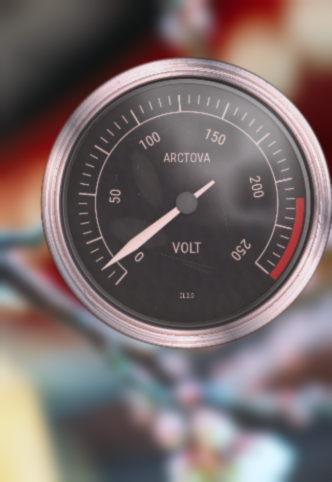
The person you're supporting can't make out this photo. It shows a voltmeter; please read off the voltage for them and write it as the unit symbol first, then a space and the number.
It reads V 10
